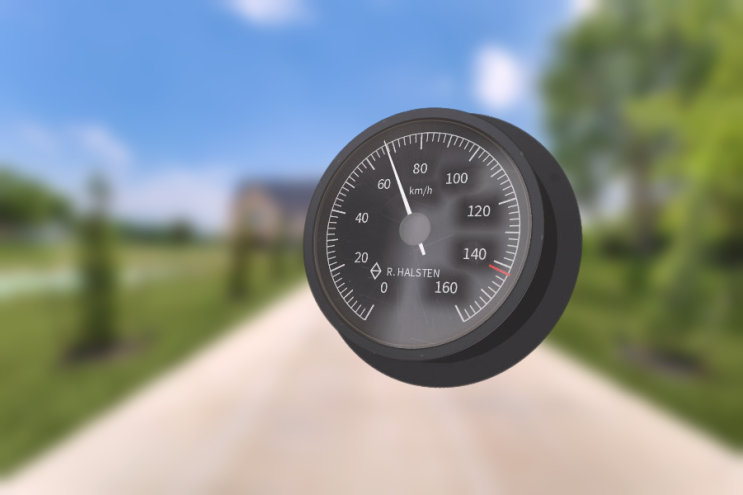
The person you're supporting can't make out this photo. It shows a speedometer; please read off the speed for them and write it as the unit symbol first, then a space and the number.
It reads km/h 68
